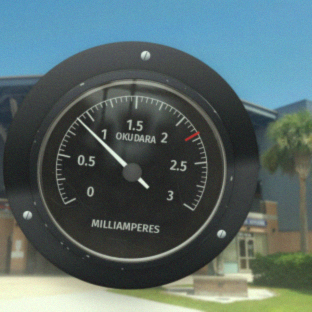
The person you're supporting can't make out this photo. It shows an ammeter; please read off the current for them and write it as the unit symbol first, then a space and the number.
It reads mA 0.9
